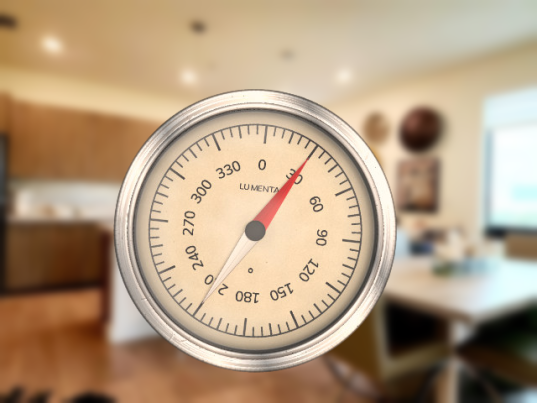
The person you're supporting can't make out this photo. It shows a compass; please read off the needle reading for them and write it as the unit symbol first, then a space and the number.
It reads ° 30
